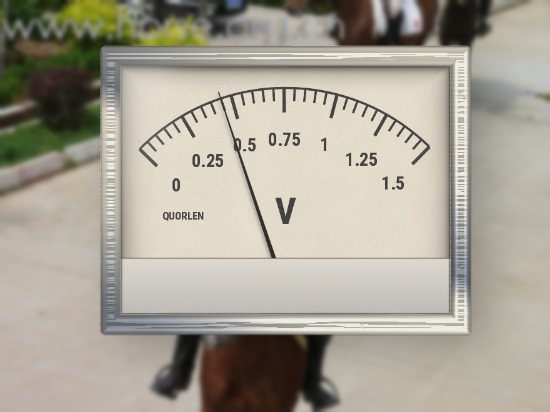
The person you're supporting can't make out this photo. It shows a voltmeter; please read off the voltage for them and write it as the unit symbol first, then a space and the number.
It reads V 0.45
